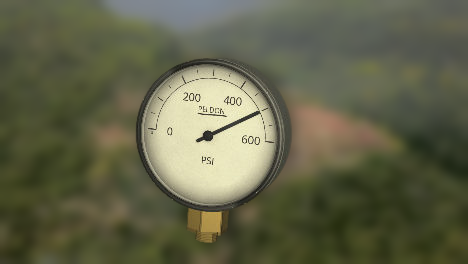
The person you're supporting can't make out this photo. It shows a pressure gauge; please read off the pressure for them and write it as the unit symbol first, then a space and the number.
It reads psi 500
